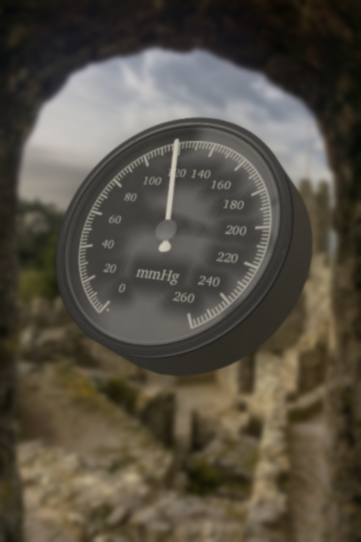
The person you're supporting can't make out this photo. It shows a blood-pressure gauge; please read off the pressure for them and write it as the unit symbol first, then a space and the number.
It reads mmHg 120
